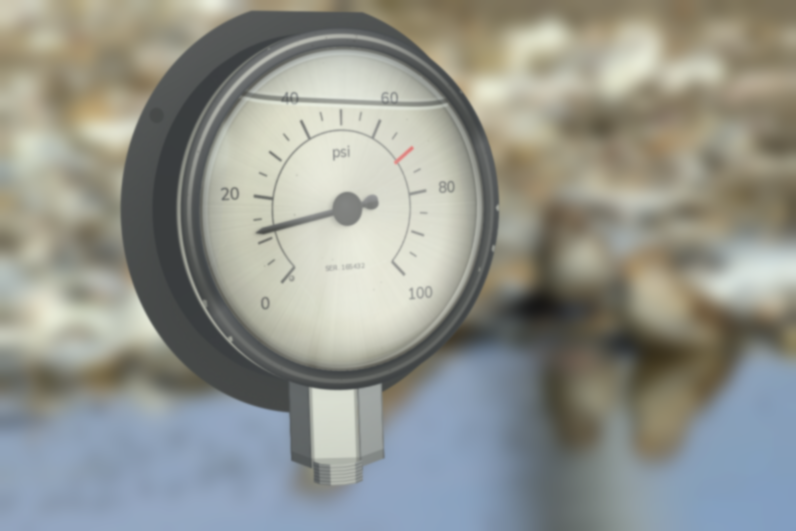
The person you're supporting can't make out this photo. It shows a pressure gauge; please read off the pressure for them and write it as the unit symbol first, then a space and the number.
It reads psi 12.5
